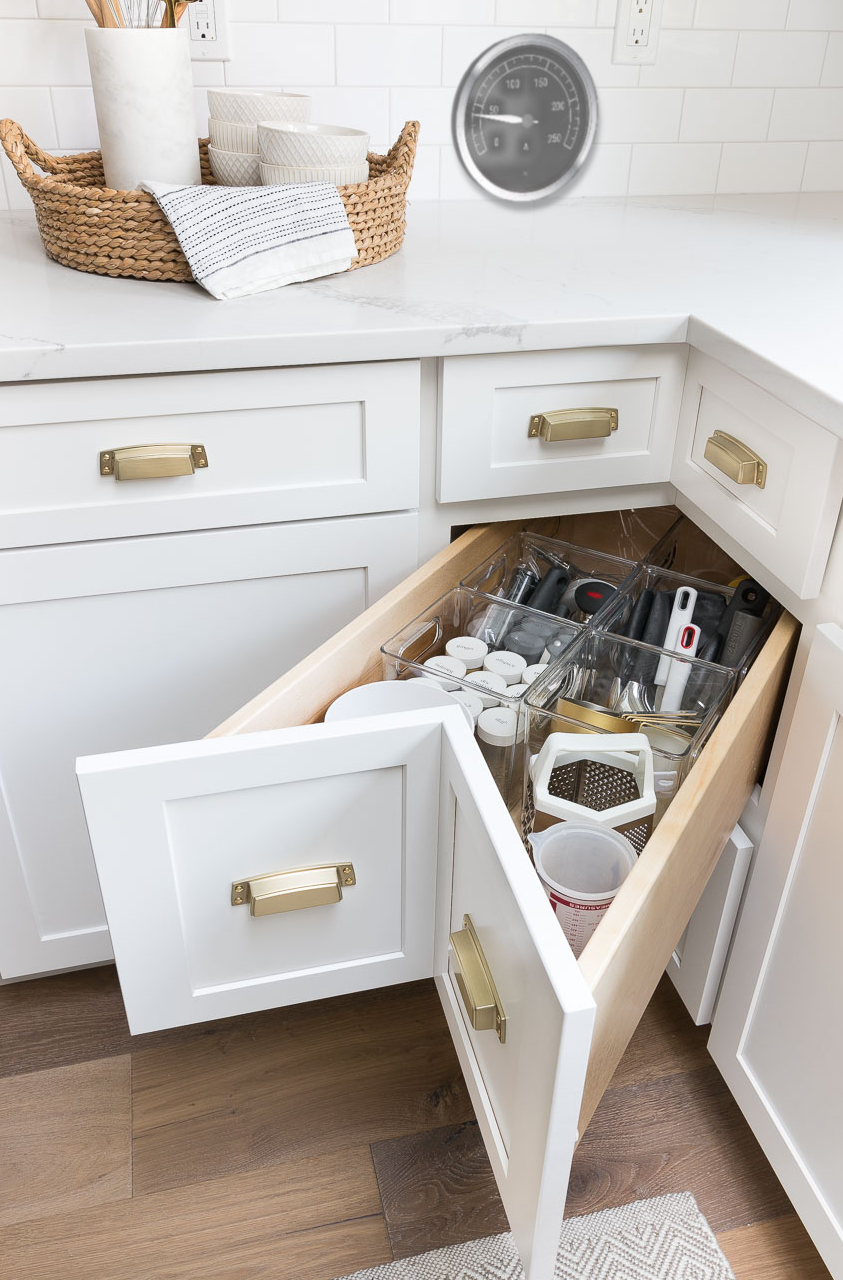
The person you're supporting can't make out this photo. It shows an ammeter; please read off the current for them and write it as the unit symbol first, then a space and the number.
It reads A 40
